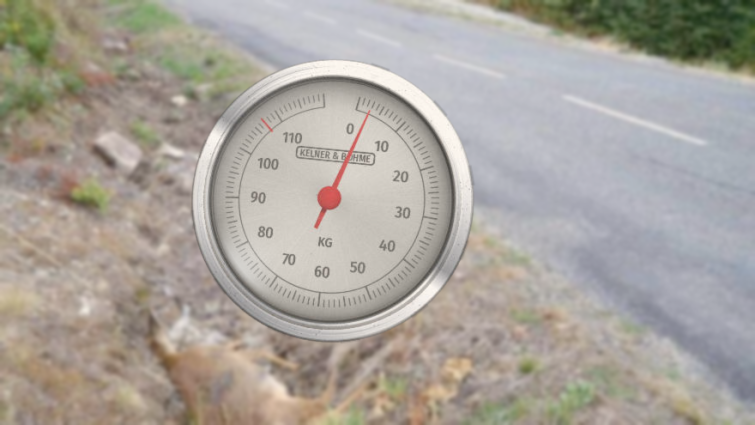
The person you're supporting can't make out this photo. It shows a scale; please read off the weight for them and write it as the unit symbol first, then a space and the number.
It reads kg 3
